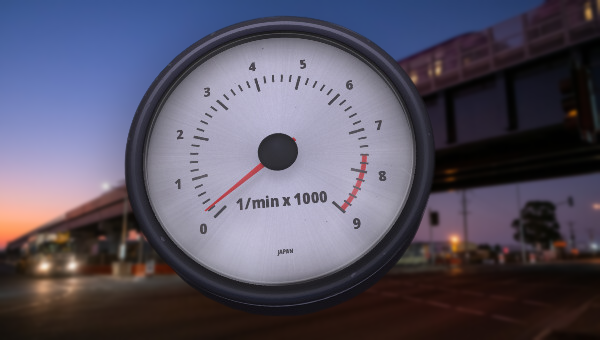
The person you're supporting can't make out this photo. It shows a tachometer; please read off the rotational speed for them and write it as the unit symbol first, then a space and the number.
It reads rpm 200
